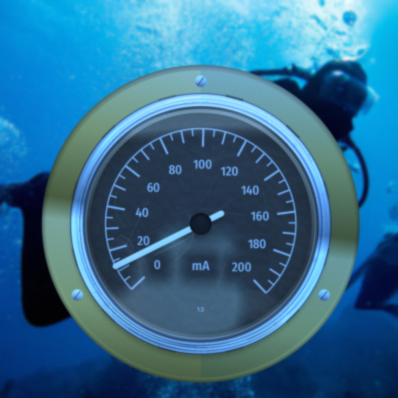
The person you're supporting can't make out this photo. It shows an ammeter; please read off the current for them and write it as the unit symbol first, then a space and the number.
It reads mA 12.5
